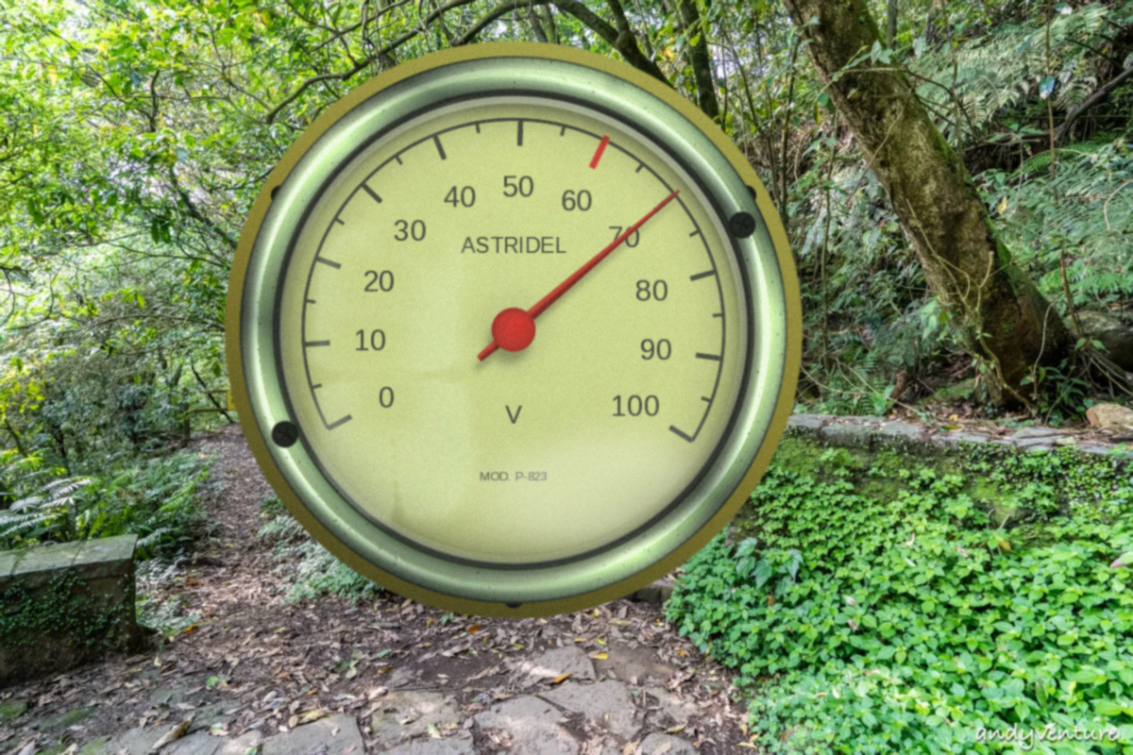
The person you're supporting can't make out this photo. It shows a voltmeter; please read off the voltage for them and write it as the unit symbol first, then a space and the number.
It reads V 70
